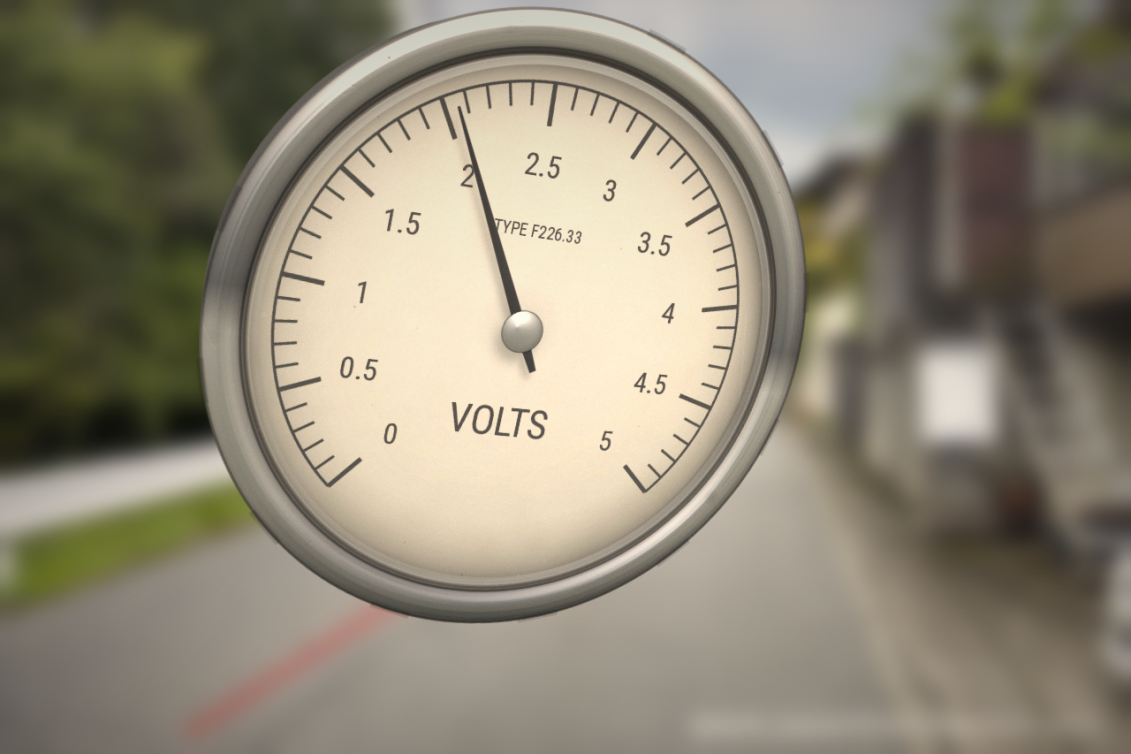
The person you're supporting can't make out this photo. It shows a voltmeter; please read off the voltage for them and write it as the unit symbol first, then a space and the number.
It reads V 2.05
